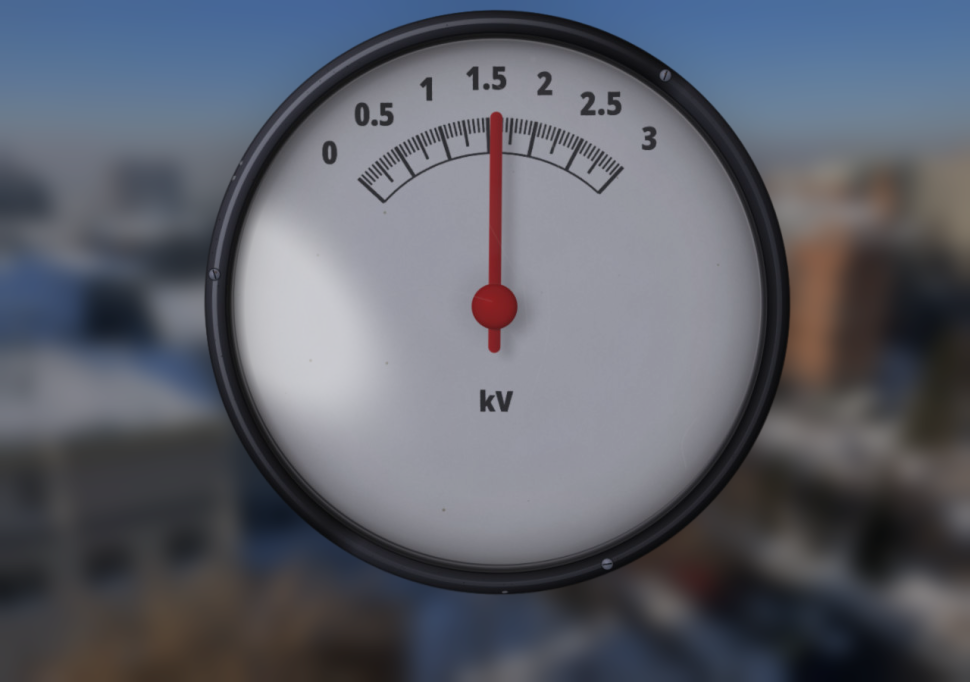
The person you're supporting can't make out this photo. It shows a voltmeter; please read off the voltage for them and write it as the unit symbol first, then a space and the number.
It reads kV 1.6
